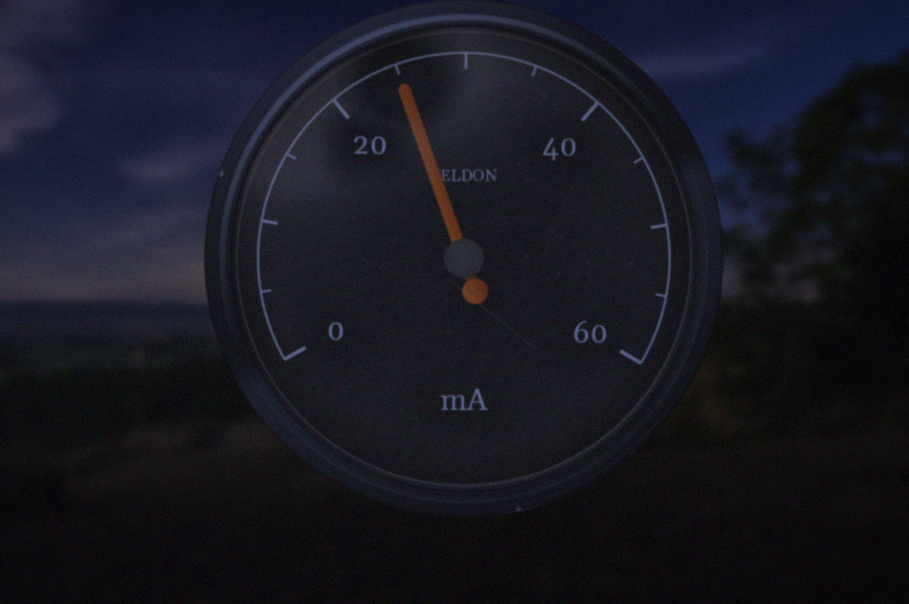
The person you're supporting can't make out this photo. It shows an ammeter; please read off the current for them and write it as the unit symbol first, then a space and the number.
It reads mA 25
